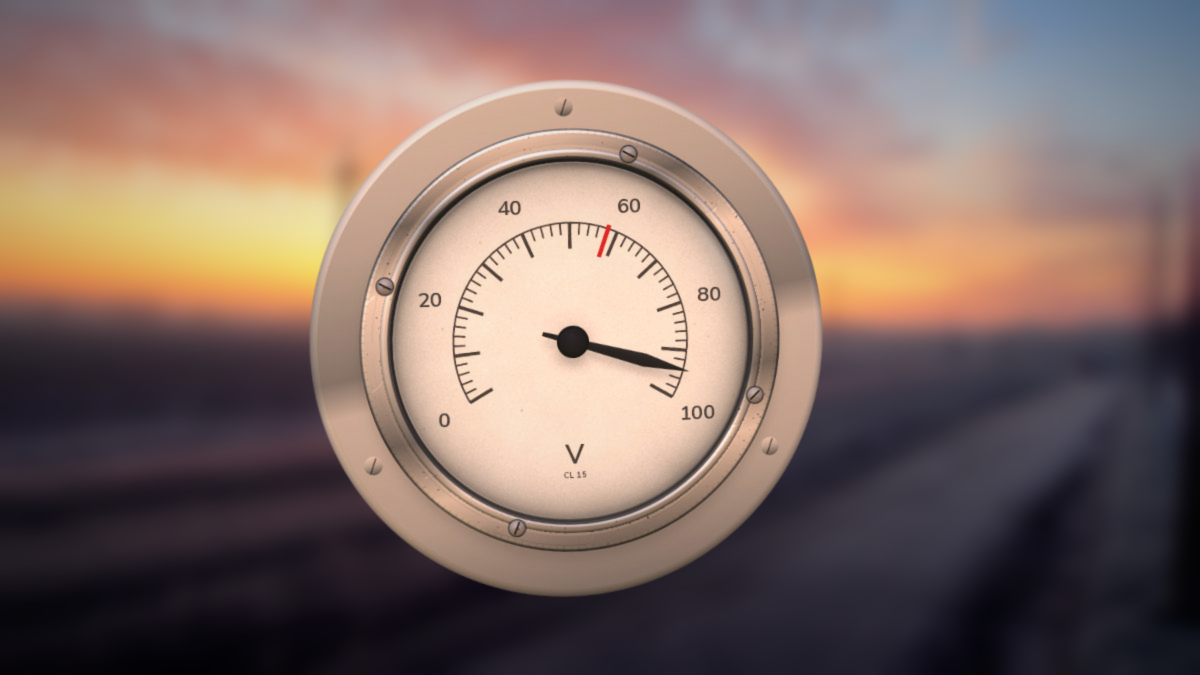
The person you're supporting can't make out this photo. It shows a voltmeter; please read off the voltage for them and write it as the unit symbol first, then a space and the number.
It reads V 94
